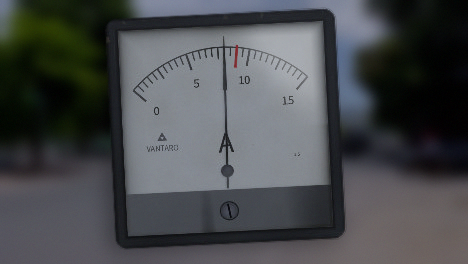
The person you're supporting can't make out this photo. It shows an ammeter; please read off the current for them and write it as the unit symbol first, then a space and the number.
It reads A 8
